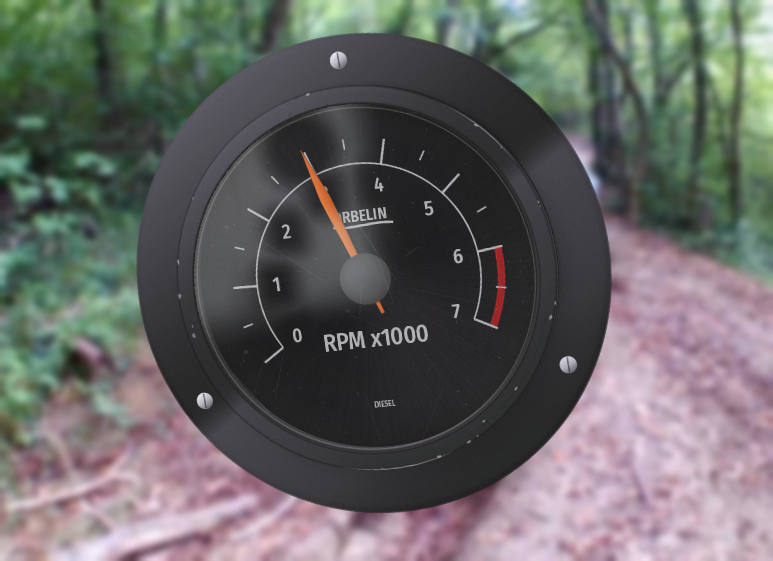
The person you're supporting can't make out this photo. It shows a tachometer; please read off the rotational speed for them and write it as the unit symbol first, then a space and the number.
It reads rpm 3000
